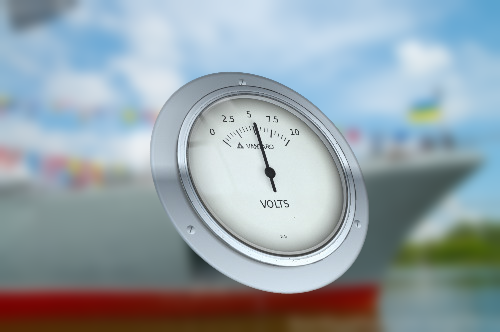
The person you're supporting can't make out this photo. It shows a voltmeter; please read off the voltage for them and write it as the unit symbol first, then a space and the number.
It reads V 5
